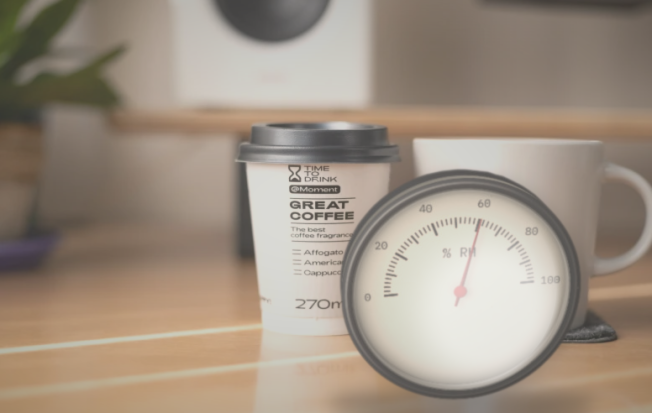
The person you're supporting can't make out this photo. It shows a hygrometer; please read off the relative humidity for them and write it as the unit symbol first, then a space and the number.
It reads % 60
